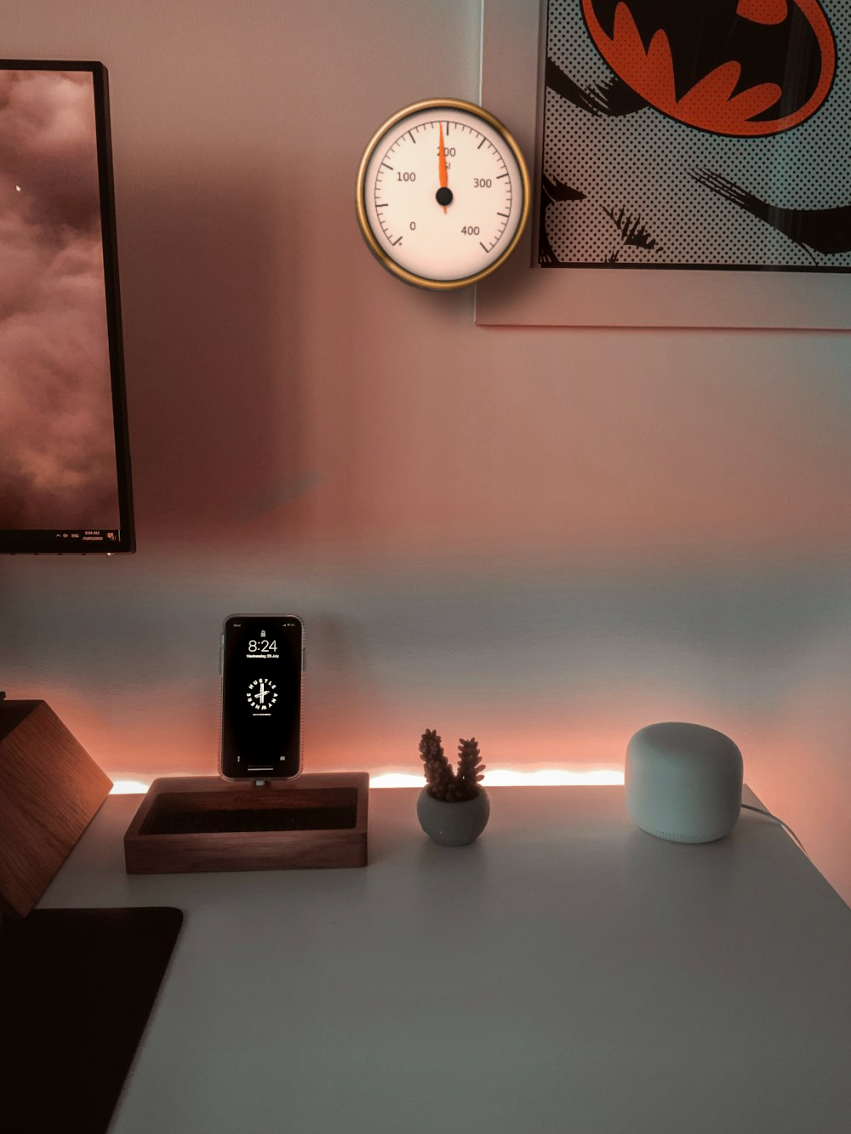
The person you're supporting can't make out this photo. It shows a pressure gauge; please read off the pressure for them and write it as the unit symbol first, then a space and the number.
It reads psi 190
